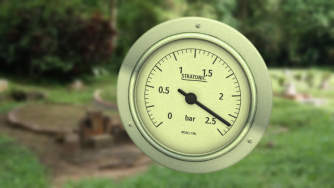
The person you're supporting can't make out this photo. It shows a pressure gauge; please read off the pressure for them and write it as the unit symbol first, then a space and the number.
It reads bar 2.35
